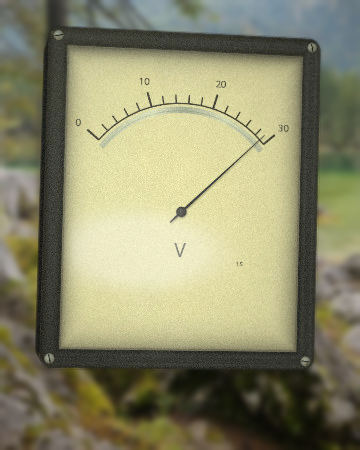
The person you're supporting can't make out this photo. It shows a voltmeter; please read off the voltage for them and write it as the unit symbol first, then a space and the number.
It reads V 29
